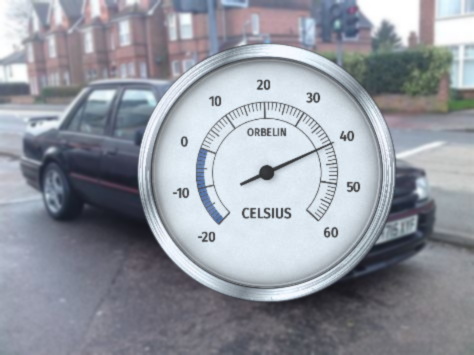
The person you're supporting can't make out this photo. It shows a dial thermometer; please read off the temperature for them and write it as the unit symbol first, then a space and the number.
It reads °C 40
